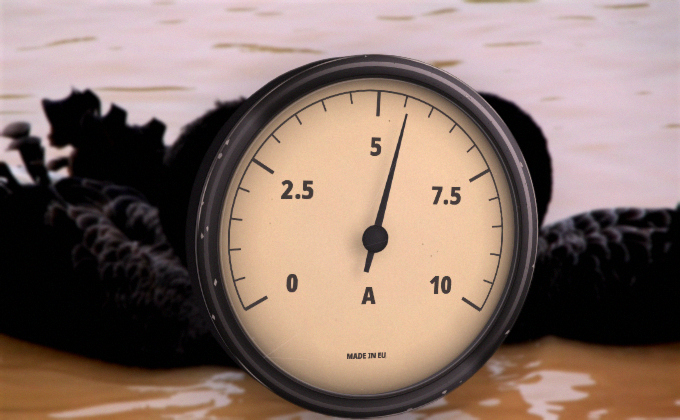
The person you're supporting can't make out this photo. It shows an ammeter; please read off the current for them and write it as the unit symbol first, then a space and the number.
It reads A 5.5
